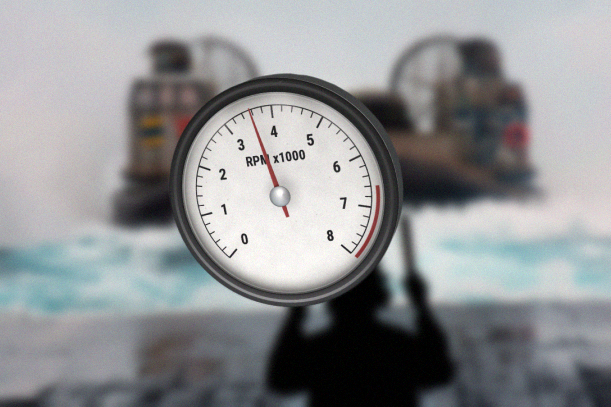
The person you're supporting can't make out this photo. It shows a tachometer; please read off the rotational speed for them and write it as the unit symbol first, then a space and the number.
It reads rpm 3600
